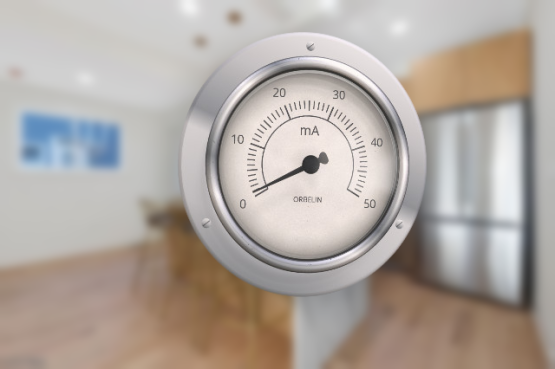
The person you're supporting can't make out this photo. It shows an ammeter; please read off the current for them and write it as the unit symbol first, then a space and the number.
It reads mA 1
